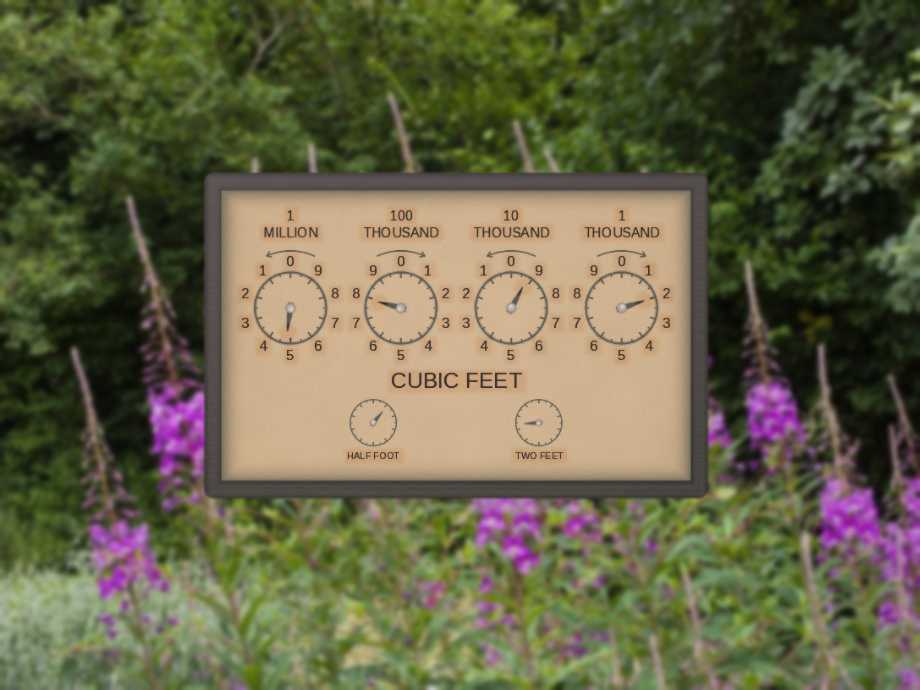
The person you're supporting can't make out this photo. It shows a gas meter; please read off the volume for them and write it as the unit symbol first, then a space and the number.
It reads ft³ 479200
